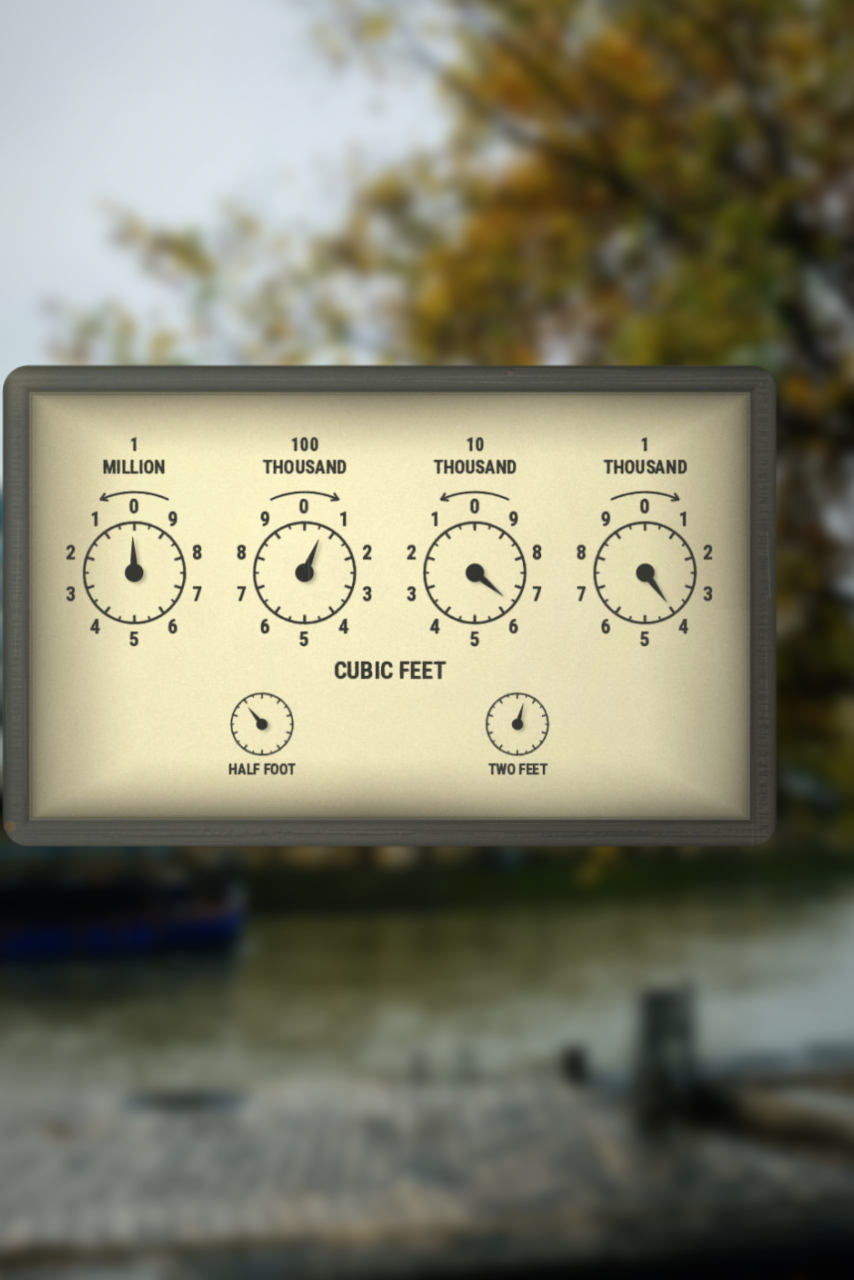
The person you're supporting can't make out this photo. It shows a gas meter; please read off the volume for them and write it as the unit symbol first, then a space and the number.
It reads ft³ 6400
